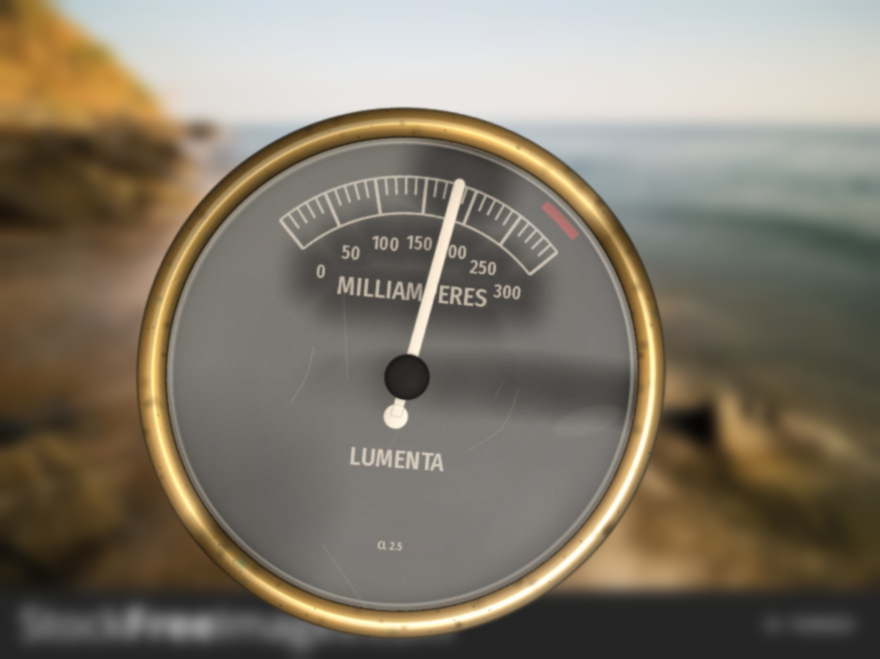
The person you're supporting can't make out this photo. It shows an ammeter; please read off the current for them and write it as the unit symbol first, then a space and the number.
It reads mA 180
